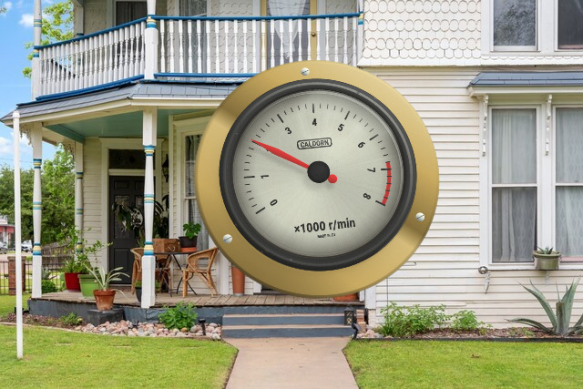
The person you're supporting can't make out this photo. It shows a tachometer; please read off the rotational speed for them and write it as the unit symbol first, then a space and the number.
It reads rpm 2000
